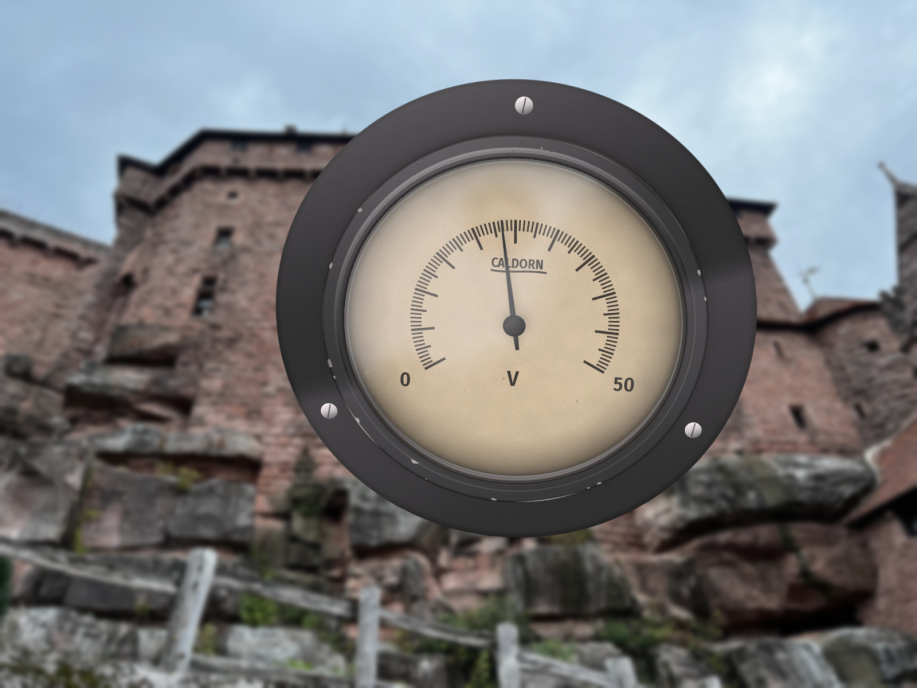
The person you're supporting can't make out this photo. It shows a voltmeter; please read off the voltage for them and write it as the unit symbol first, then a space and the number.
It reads V 23.5
